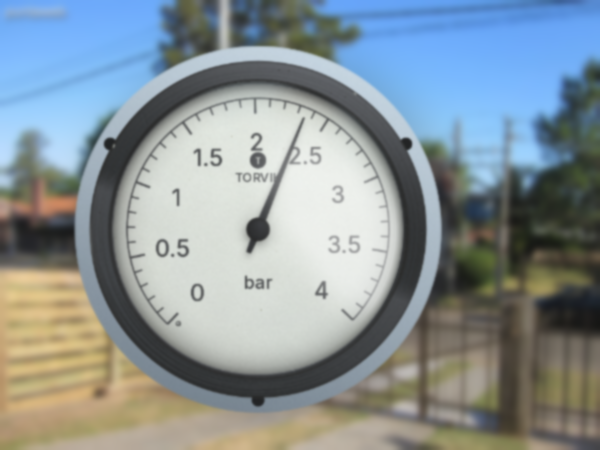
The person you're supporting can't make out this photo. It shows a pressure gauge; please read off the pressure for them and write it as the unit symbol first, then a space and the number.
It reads bar 2.35
